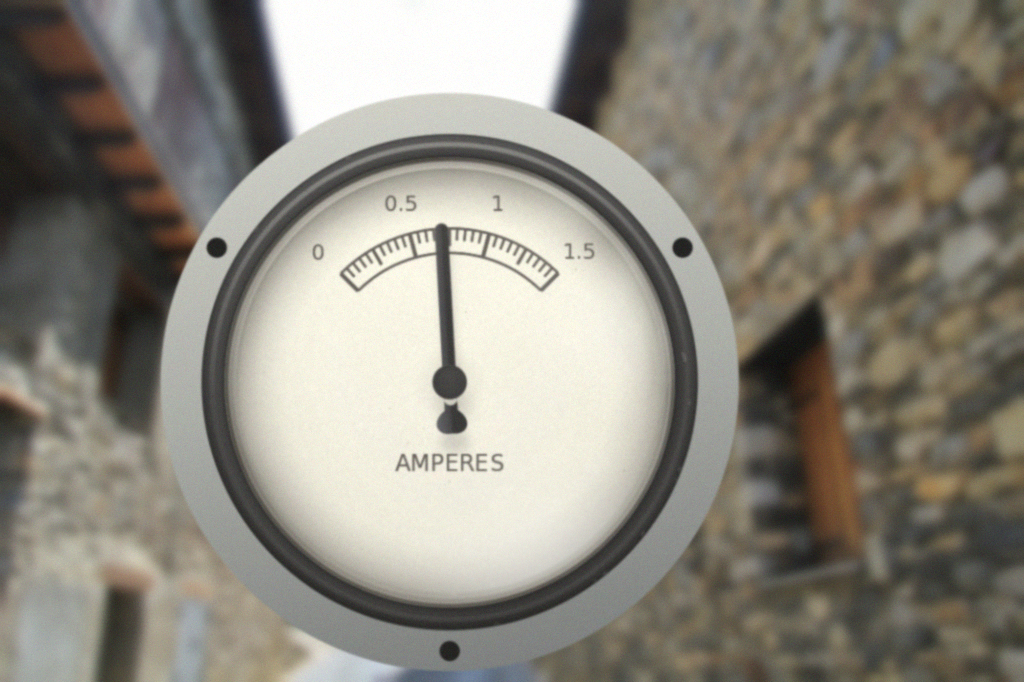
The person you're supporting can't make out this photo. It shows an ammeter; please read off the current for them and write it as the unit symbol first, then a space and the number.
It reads A 0.7
